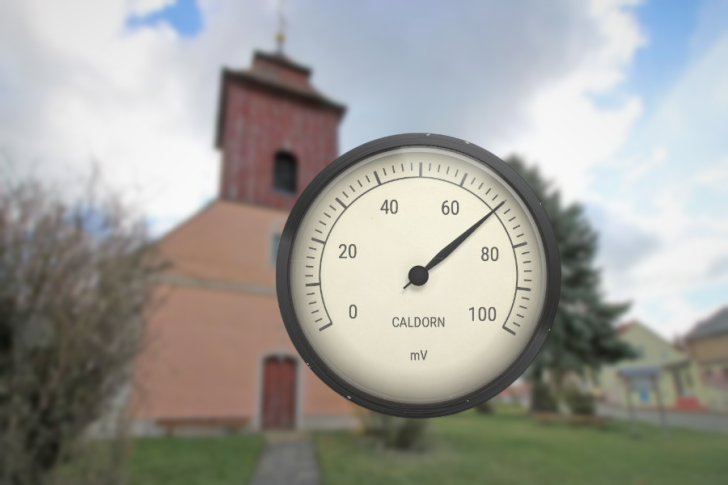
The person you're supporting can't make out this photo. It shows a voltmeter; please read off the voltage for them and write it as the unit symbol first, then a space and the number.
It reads mV 70
